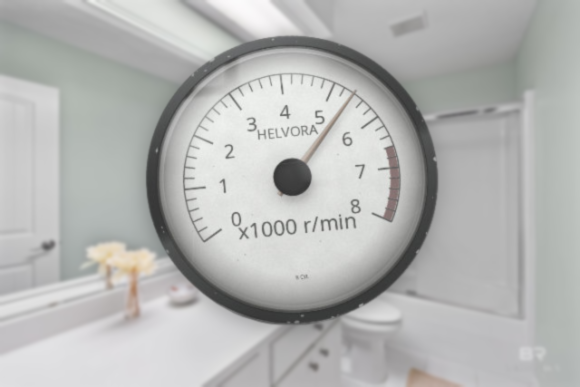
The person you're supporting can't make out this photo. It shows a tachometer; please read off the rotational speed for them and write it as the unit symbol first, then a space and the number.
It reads rpm 5400
